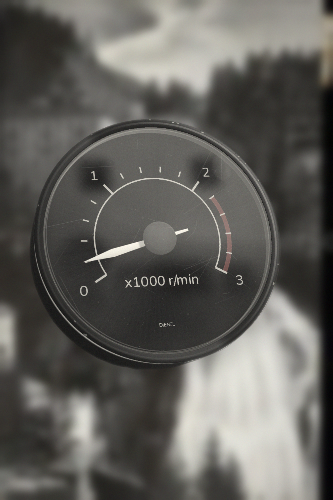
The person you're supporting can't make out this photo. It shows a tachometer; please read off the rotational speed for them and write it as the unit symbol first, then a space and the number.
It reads rpm 200
